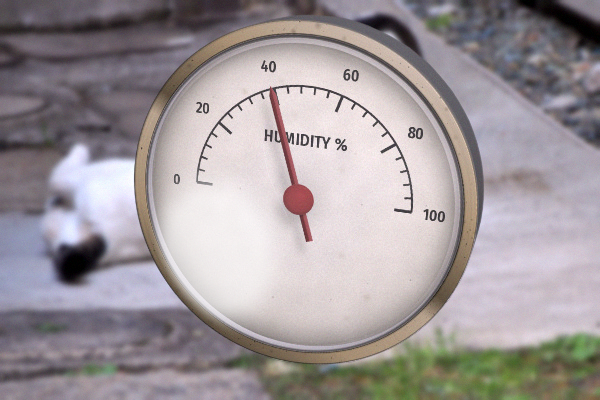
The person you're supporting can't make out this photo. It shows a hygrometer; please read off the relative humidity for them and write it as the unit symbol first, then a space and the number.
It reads % 40
